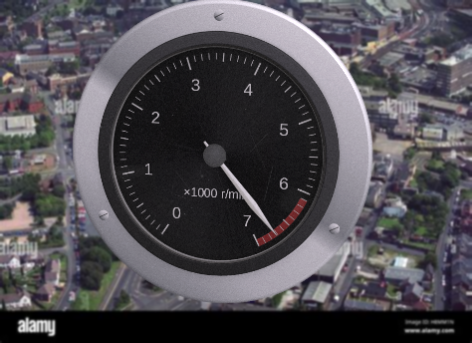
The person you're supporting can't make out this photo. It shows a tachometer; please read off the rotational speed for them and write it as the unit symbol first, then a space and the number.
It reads rpm 6700
